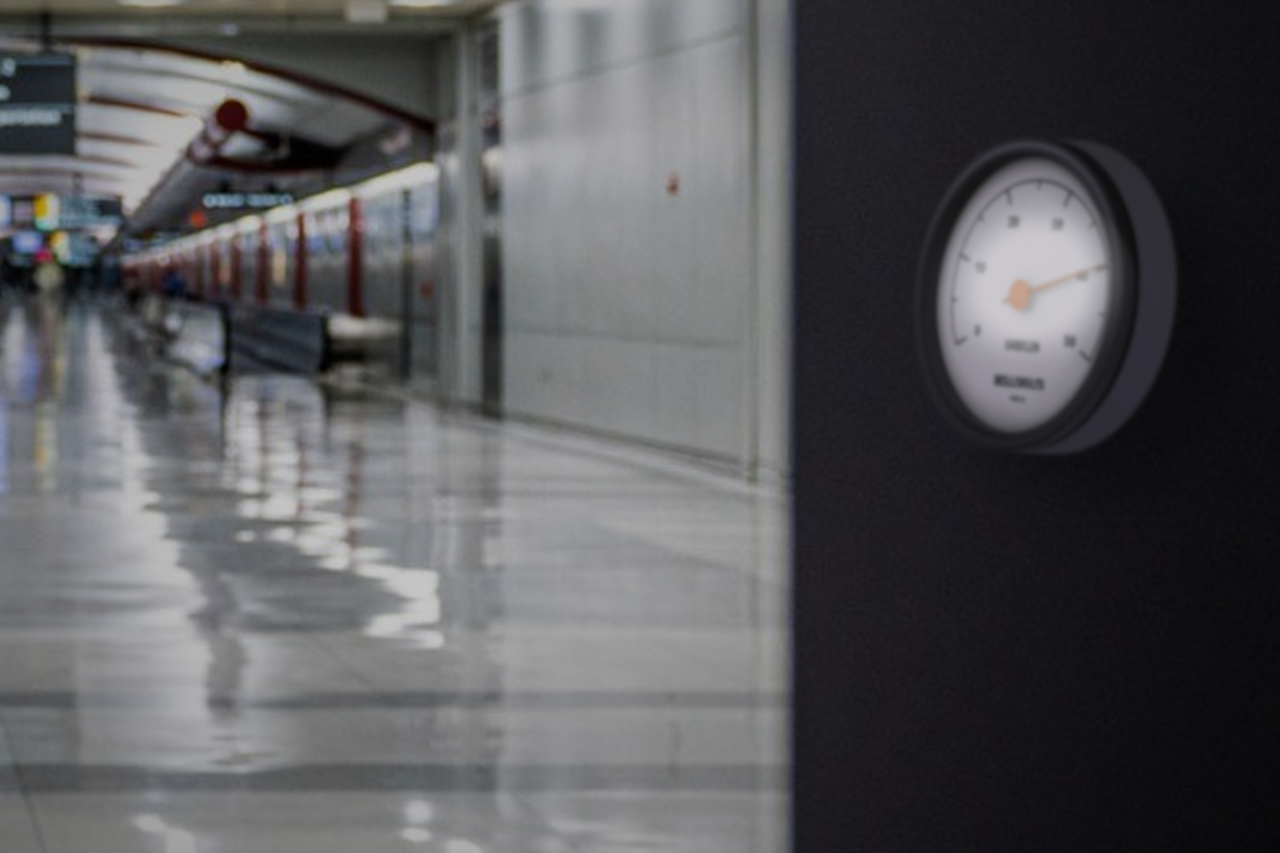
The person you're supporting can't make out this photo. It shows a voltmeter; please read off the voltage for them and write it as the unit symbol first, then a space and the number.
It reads mV 40
